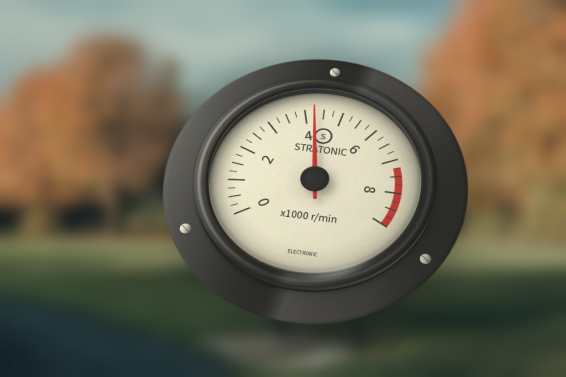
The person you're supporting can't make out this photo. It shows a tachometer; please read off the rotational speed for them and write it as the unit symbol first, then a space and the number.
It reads rpm 4250
